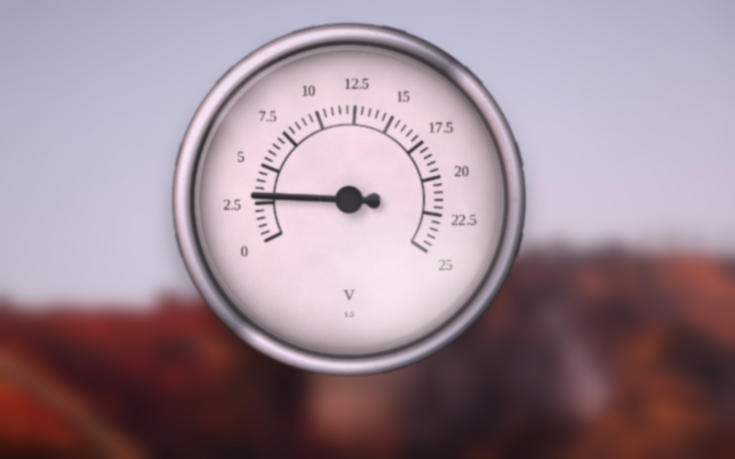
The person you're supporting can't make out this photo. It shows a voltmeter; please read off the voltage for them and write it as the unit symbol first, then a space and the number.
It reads V 3
